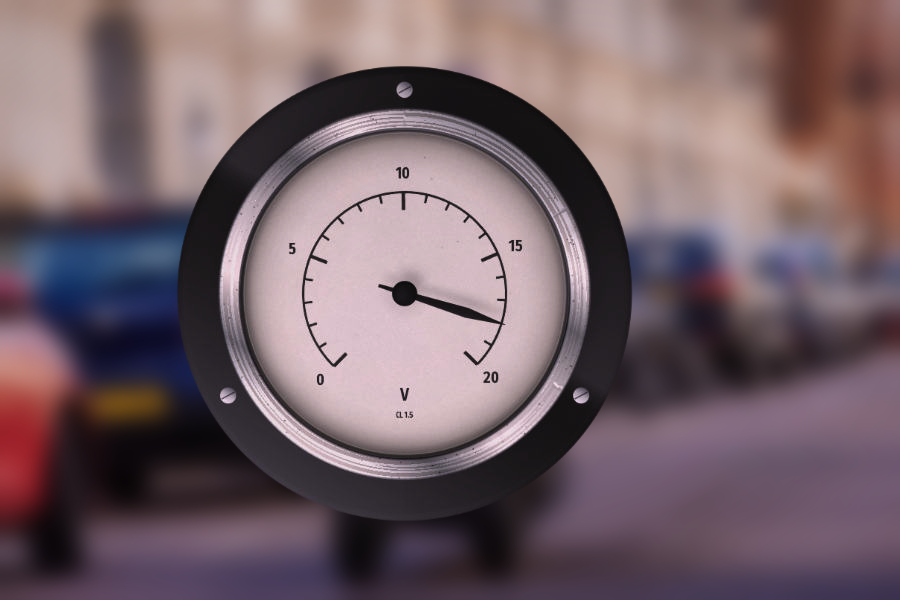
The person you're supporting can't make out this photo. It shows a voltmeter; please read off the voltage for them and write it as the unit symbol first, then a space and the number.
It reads V 18
